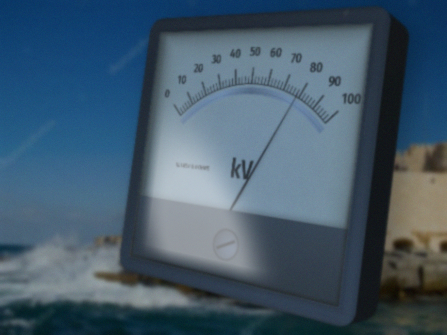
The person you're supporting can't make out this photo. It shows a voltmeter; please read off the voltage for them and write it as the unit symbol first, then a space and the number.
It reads kV 80
